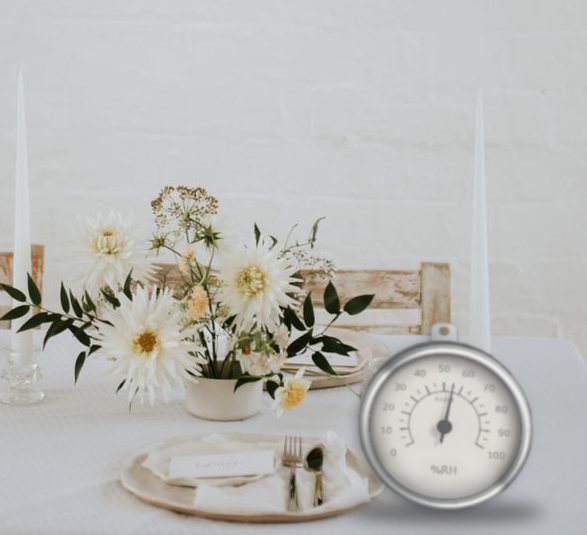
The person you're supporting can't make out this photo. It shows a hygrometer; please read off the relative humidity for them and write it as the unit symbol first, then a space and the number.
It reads % 55
